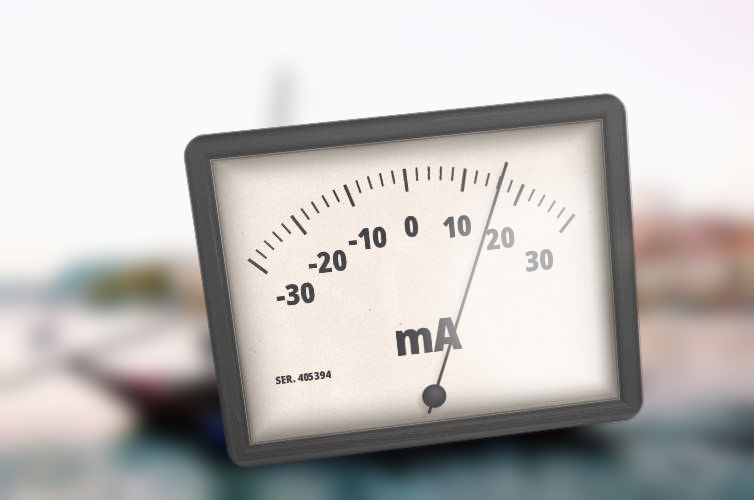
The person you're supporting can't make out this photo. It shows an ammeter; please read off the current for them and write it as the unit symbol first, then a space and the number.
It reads mA 16
